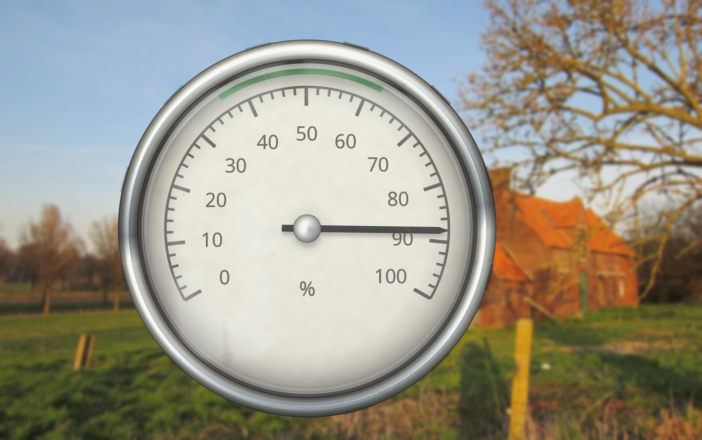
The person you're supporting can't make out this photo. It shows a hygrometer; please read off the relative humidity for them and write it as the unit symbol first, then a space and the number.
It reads % 88
